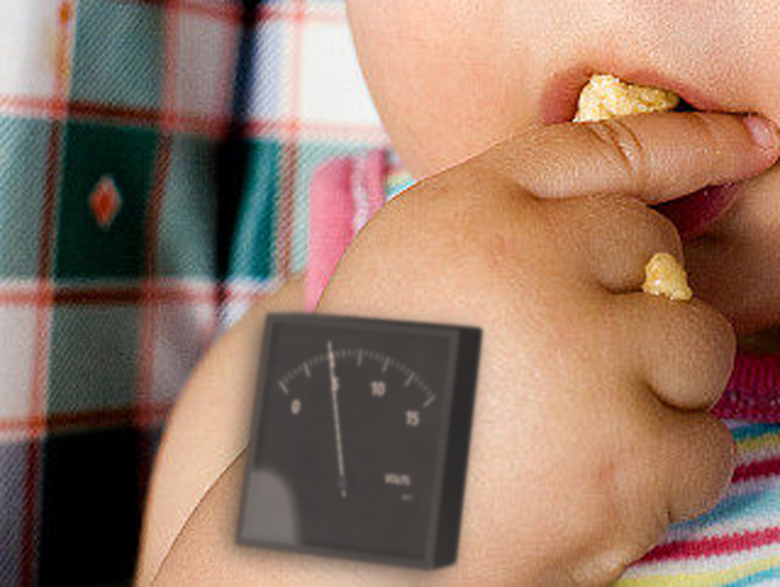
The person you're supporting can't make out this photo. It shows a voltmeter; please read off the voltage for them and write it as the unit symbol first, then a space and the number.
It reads V 5
